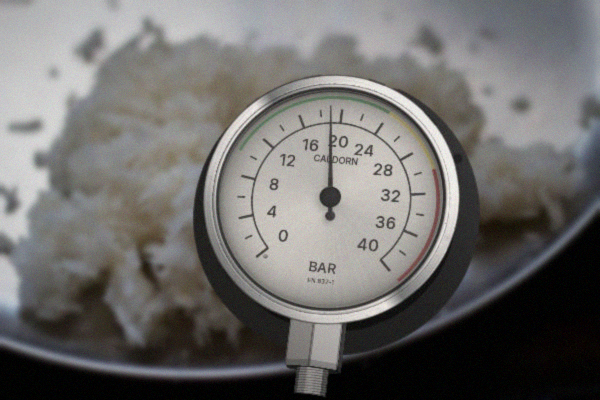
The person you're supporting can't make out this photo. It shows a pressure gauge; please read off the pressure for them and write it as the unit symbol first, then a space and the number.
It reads bar 19
